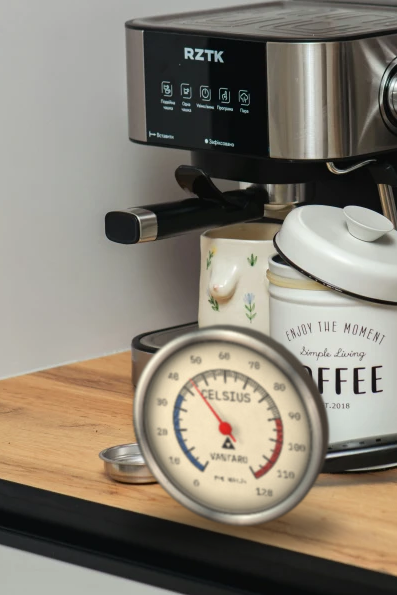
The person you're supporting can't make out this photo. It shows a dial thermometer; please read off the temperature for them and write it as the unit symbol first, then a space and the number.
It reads °C 45
